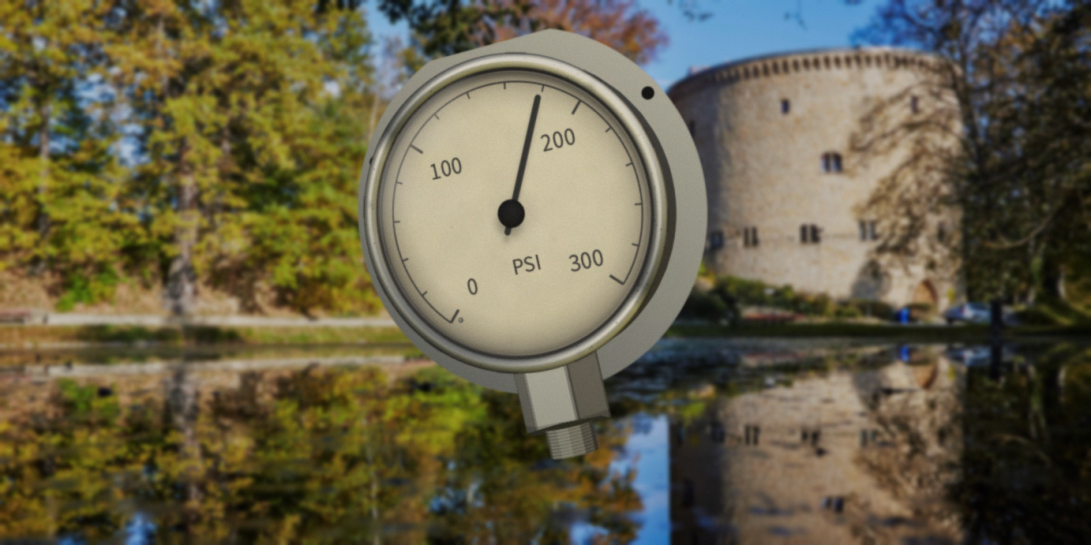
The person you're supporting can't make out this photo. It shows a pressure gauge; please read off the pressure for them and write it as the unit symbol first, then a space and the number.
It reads psi 180
